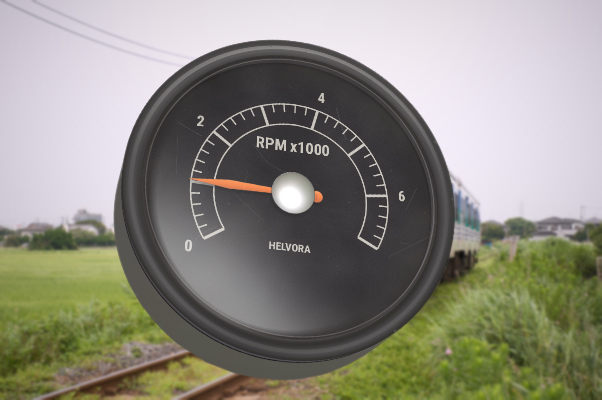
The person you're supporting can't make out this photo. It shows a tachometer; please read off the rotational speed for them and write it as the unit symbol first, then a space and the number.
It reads rpm 1000
